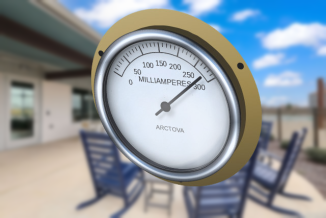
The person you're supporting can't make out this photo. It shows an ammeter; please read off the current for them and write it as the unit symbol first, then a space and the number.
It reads mA 280
